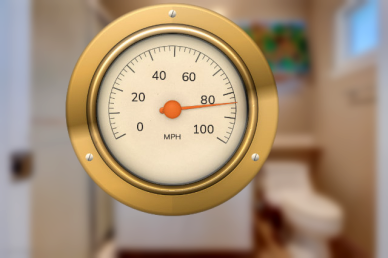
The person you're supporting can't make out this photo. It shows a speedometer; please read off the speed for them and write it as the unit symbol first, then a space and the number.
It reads mph 84
